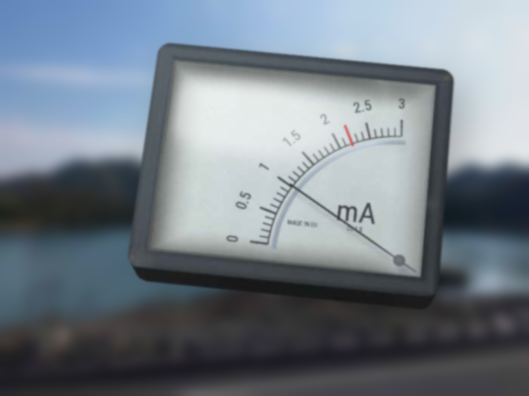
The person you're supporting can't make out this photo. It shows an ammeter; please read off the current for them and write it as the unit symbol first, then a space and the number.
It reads mA 1
